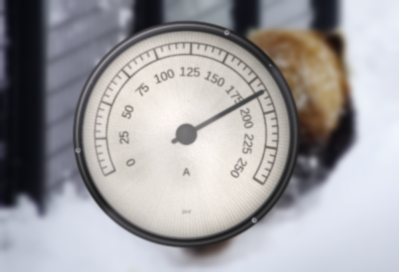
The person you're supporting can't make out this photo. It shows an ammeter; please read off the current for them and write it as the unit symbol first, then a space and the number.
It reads A 185
